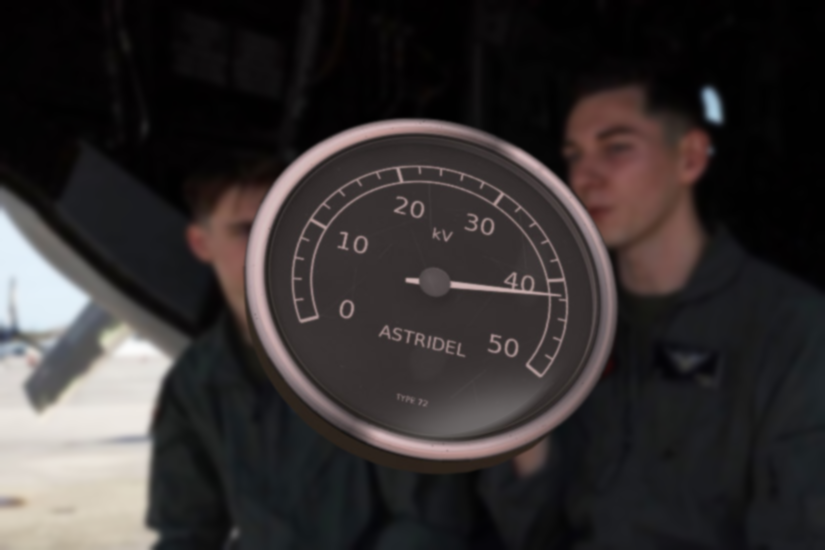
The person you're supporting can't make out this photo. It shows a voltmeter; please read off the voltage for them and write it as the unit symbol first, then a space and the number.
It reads kV 42
